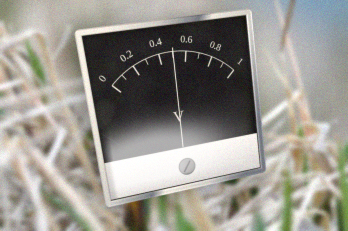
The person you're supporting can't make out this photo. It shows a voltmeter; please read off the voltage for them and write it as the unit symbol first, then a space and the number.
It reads V 0.5
